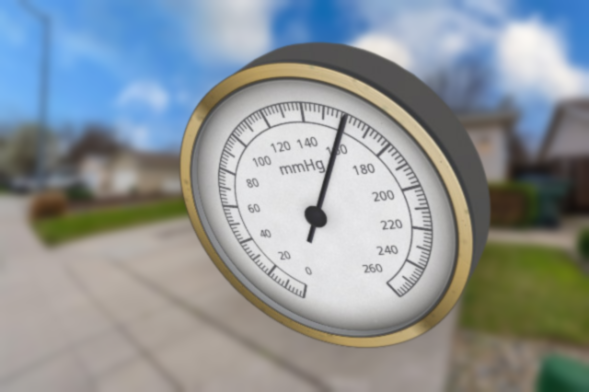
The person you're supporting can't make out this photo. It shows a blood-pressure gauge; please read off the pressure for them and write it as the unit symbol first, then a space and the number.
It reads mmHg 160
